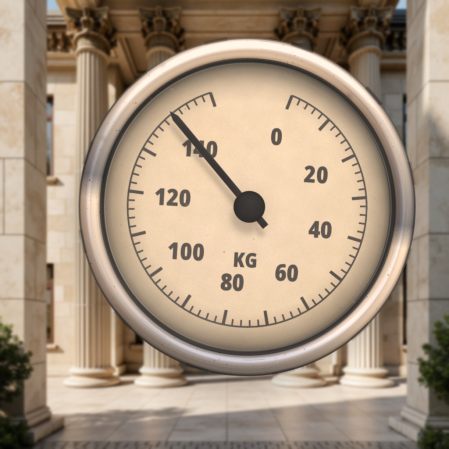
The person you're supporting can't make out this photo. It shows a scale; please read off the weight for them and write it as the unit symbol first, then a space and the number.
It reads kg 140
